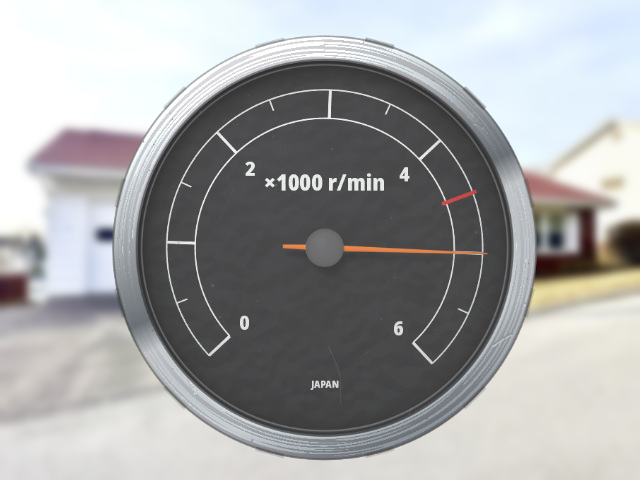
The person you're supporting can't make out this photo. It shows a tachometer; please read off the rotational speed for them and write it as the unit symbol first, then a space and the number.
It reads rpm 5000
